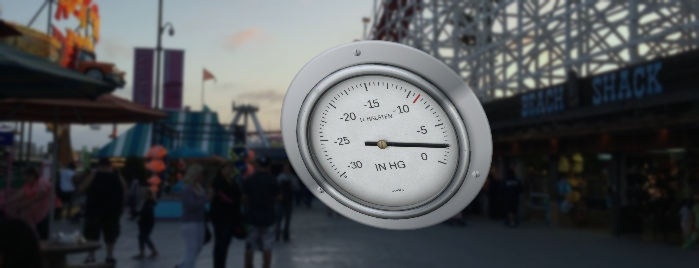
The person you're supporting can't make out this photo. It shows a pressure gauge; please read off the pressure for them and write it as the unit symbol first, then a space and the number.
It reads inHg -2.5
